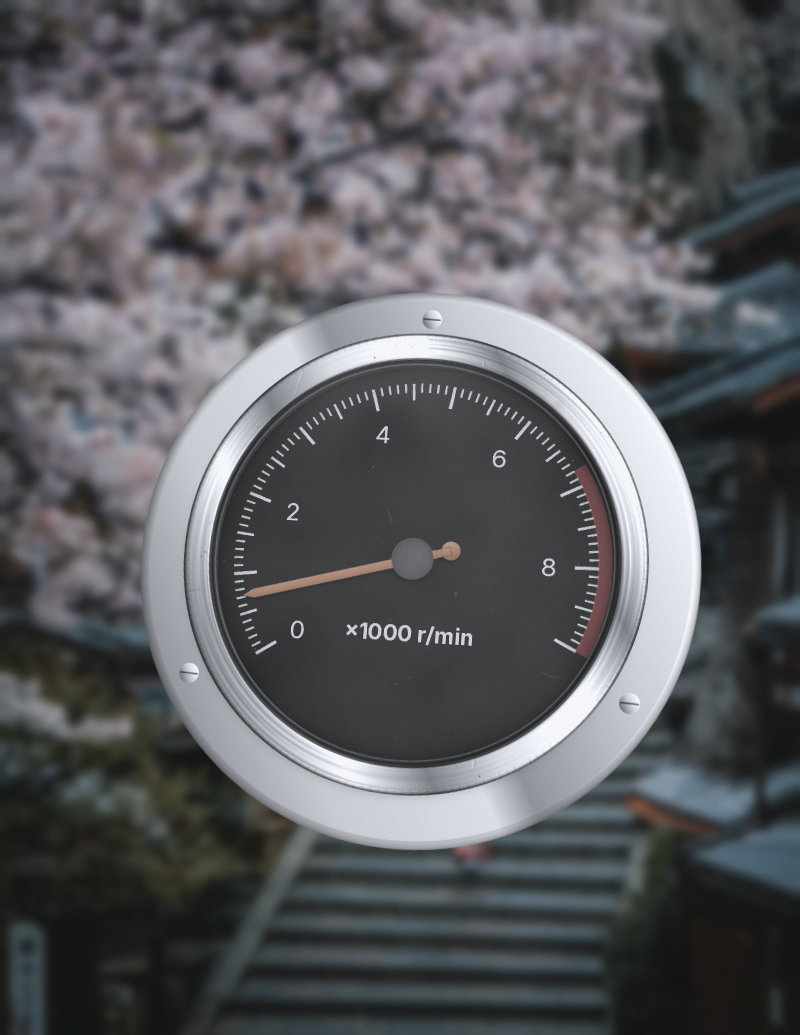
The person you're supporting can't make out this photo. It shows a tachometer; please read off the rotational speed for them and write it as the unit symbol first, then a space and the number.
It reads rpm 700
